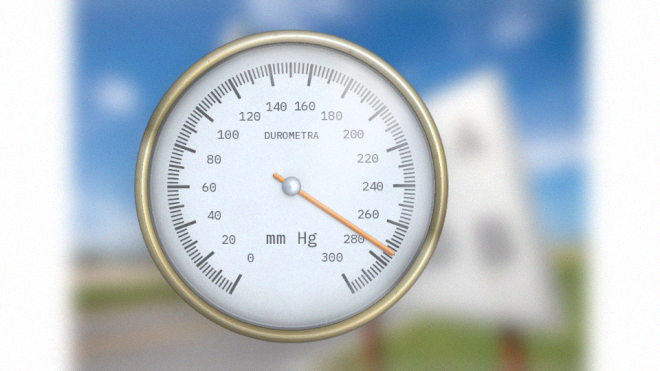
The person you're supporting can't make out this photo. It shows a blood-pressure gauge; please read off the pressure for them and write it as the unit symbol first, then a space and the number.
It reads mmHg 274
